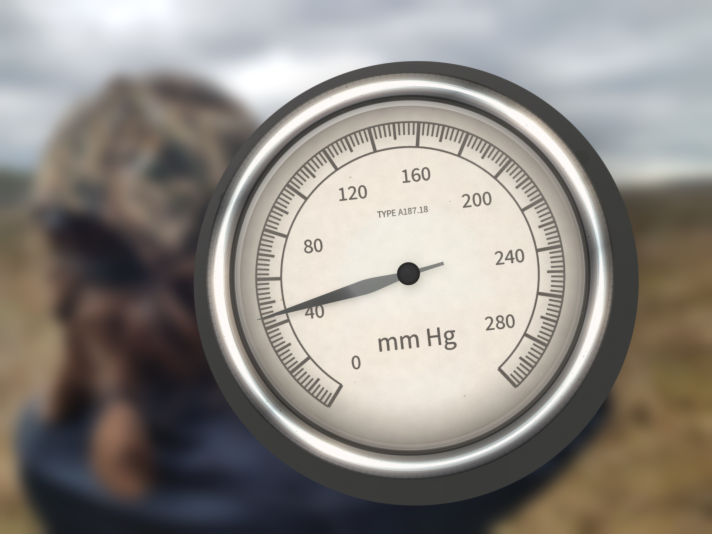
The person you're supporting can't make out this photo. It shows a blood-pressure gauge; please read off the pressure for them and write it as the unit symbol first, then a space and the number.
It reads mmHg 44
